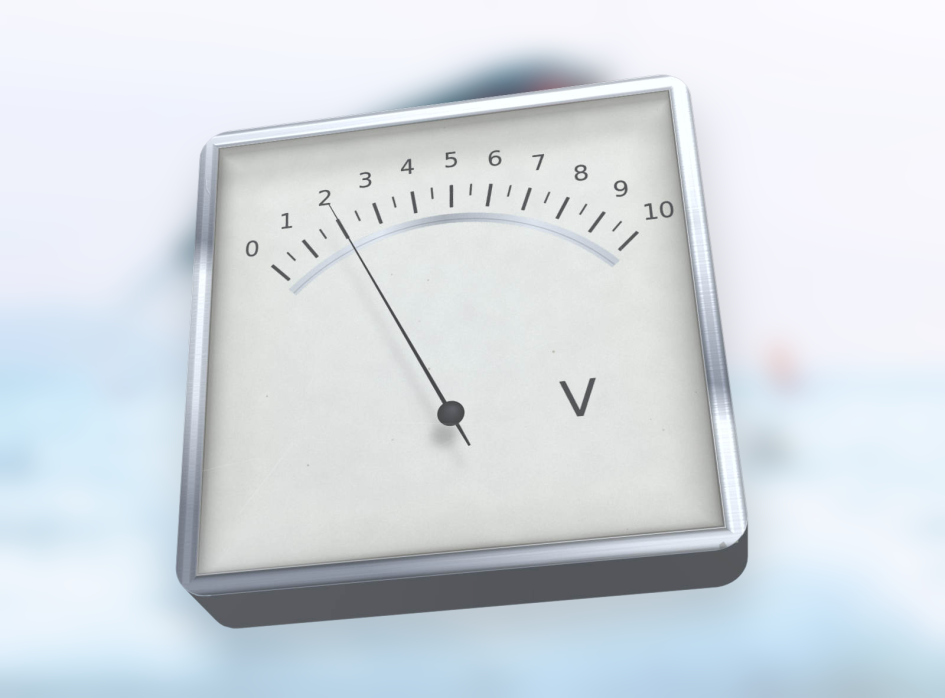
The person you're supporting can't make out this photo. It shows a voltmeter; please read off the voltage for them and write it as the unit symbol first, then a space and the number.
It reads V 2
